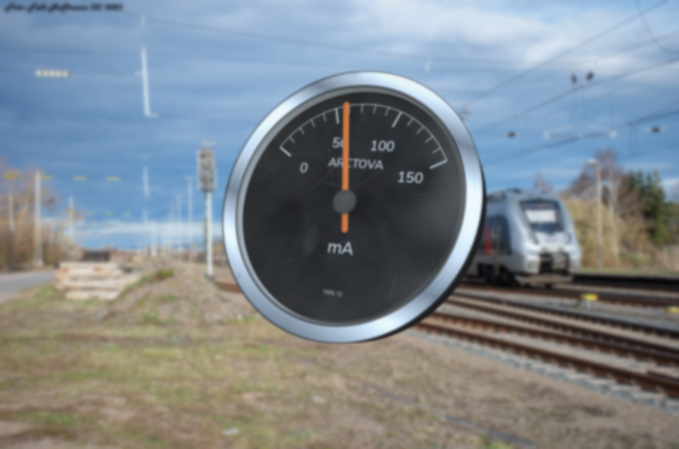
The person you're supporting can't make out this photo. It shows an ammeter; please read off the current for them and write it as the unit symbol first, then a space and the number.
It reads mA 60
